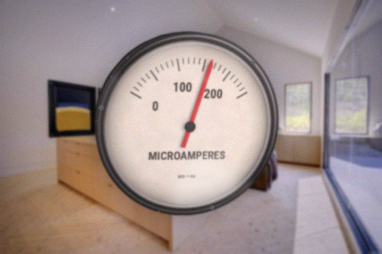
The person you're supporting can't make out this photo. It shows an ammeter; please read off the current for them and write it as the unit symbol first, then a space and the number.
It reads µA 160
